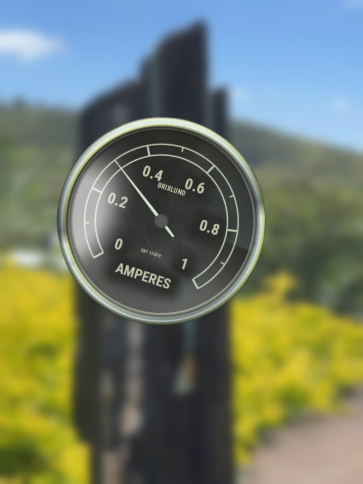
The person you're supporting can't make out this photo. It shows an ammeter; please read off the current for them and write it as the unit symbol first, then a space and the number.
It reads A 0.3
